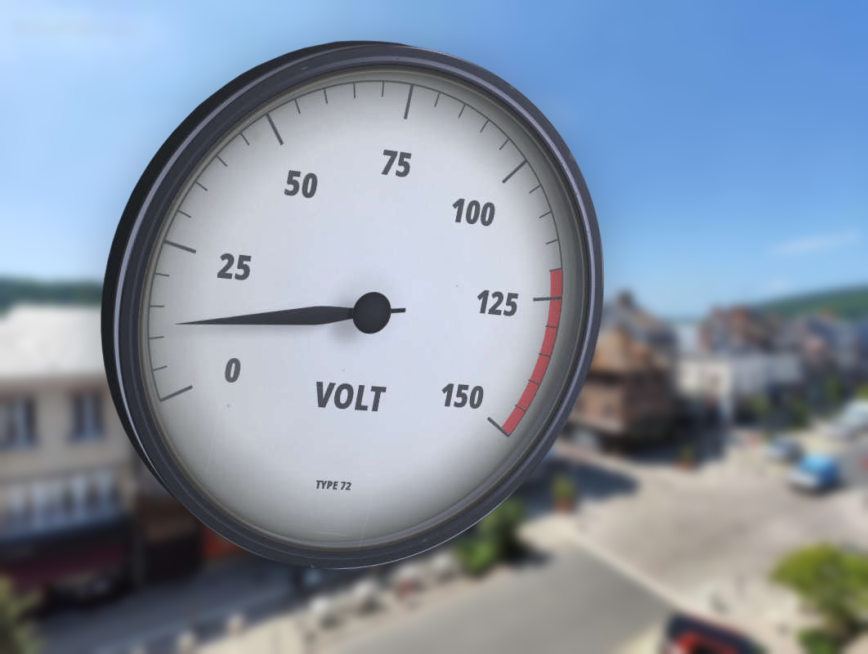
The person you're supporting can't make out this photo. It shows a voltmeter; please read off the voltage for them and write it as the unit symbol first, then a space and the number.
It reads V 12.5
